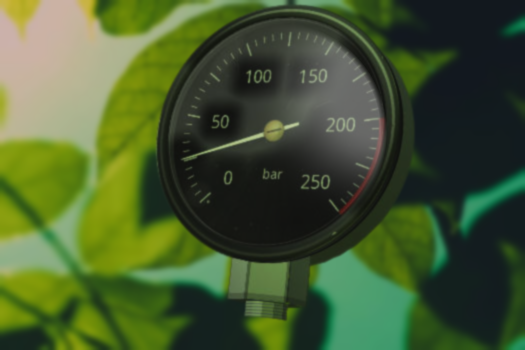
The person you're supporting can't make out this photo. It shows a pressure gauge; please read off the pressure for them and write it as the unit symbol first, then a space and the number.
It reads bar 25
